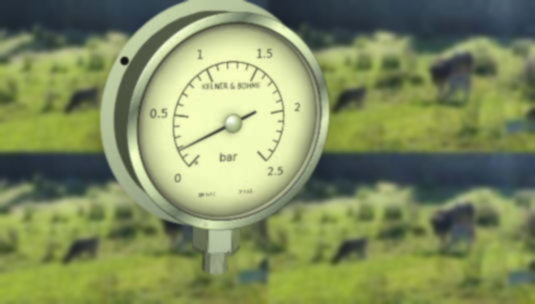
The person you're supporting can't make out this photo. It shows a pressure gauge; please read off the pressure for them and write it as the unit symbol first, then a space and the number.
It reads bar 0.2
